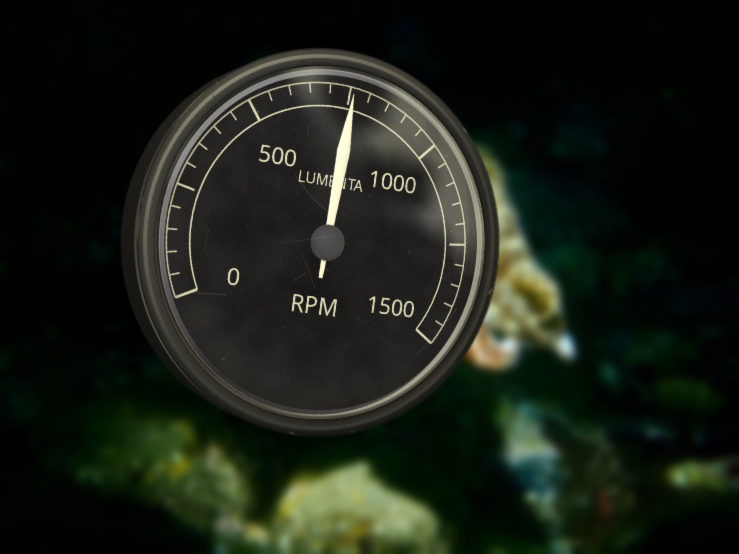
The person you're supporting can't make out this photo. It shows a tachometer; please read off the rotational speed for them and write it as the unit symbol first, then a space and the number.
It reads rpm 750
